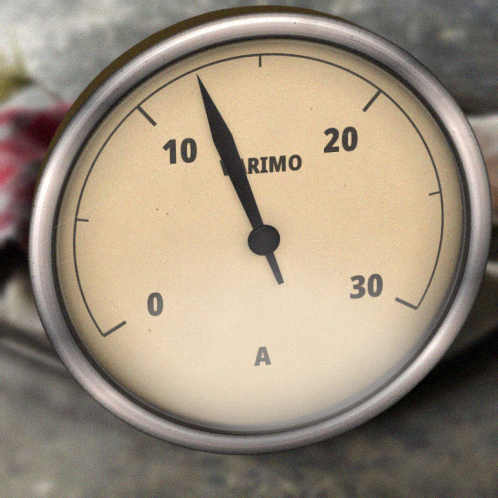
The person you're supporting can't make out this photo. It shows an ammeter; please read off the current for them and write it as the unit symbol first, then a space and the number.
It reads A 12.5
